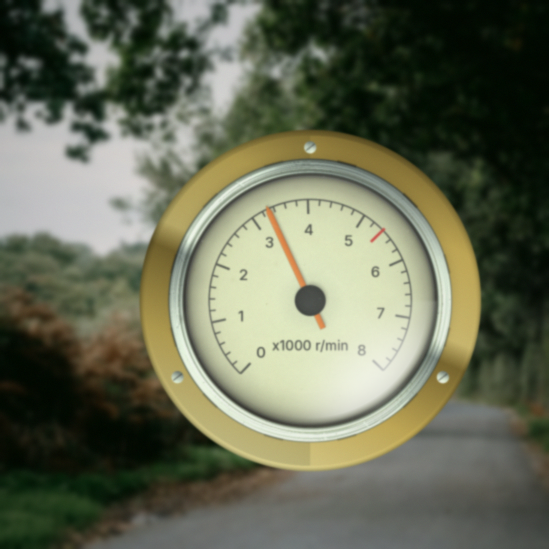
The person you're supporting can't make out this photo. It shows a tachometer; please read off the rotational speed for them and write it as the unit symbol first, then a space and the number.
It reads rpm 3300
